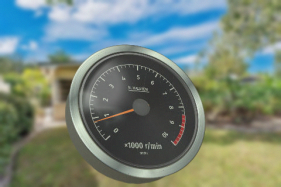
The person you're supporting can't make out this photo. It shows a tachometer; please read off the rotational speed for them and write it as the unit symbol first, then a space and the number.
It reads rpm 800
